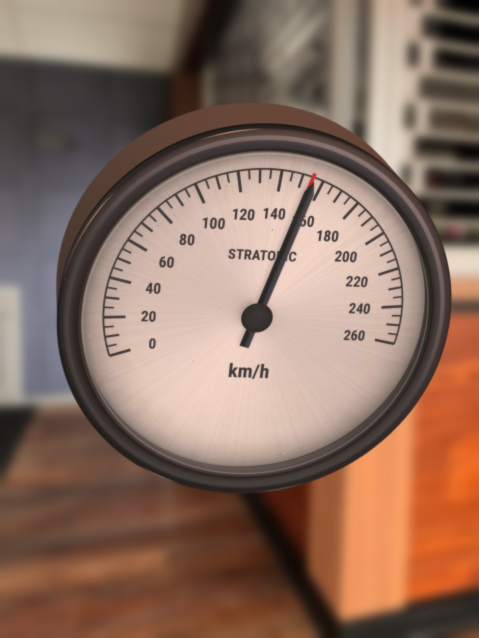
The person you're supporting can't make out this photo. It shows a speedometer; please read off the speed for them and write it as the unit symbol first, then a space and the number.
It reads km/h 155
